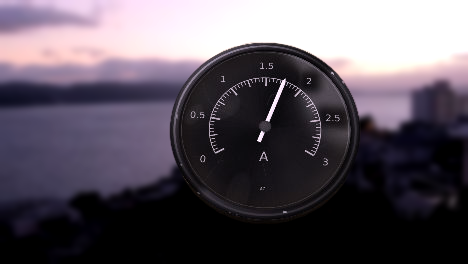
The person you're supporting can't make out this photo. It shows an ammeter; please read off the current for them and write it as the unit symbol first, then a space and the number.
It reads A 1.75
